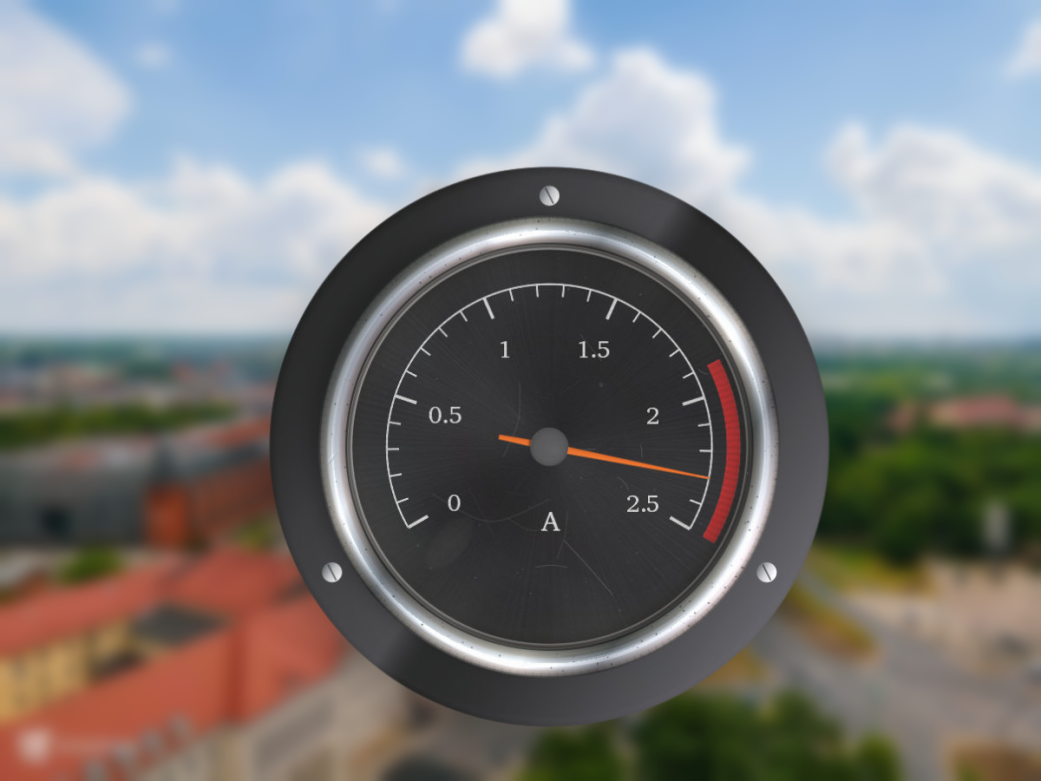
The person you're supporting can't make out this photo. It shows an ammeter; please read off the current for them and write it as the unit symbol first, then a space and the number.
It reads A 2.3
